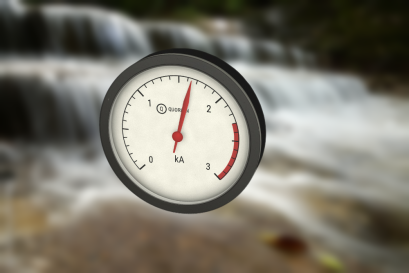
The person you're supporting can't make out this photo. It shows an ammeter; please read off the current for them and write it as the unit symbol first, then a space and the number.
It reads kA 1.65
